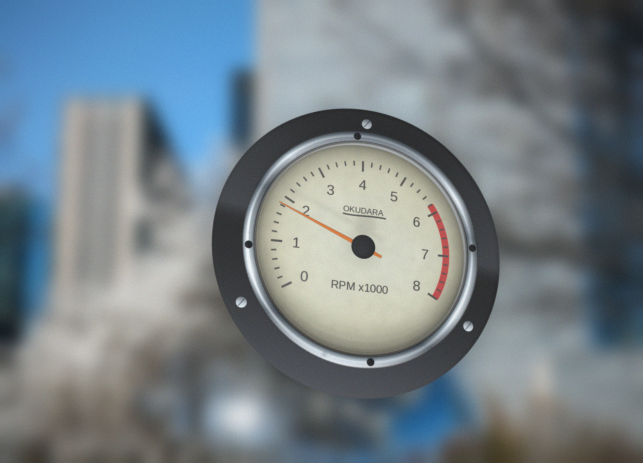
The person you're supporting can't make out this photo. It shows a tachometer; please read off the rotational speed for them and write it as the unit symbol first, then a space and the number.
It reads rpm 1800
